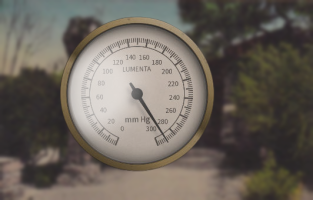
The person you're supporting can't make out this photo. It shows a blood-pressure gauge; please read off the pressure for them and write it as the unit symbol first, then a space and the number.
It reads mmHg 290
